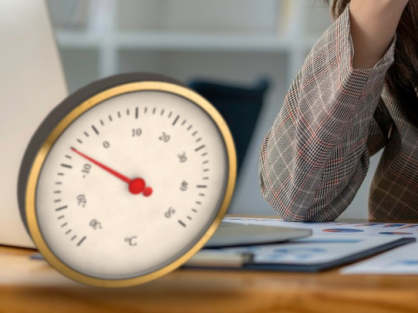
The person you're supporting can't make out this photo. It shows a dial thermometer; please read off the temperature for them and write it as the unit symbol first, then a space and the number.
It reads °C -6
